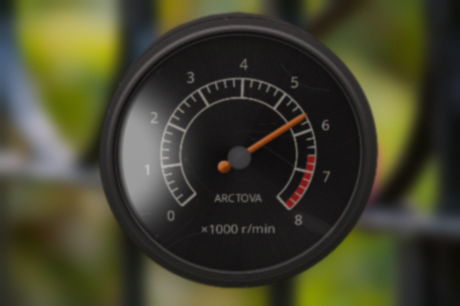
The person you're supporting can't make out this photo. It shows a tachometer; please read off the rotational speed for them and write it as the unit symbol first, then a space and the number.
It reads rpm 5600
